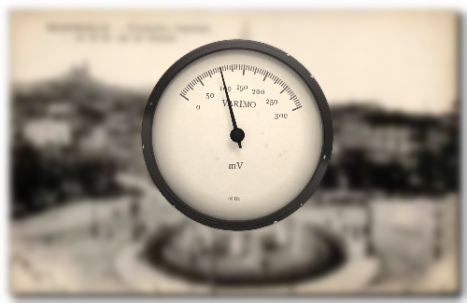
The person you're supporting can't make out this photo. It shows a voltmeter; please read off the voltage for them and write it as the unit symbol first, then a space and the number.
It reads mV 100
